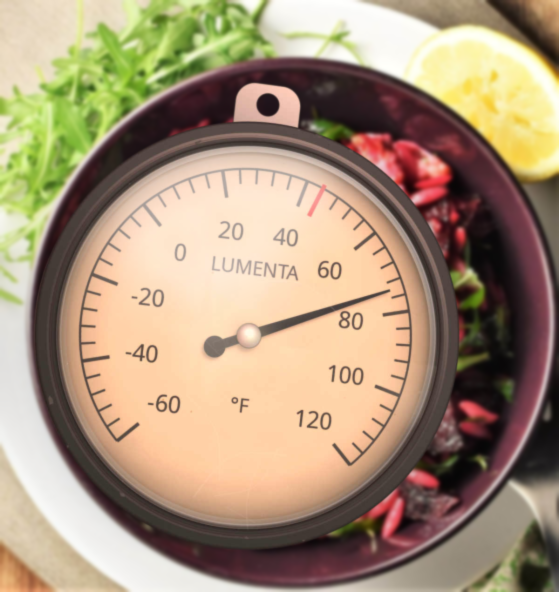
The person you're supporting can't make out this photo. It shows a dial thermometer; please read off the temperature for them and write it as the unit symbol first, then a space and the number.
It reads °F 74
